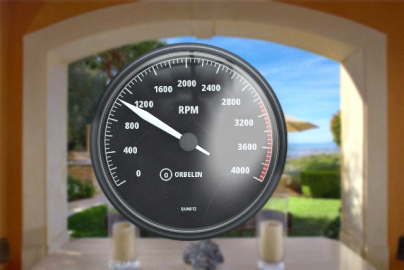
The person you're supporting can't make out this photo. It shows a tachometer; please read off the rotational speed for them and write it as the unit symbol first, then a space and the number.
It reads rpm 1050
